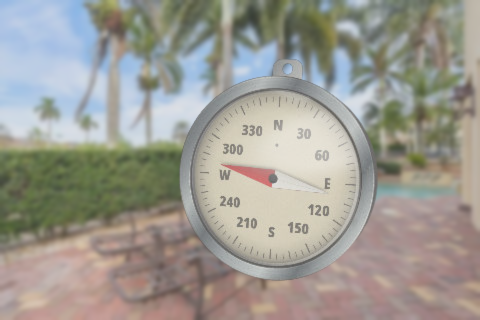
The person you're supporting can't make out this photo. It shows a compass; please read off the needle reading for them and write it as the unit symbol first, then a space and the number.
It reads ° 280
